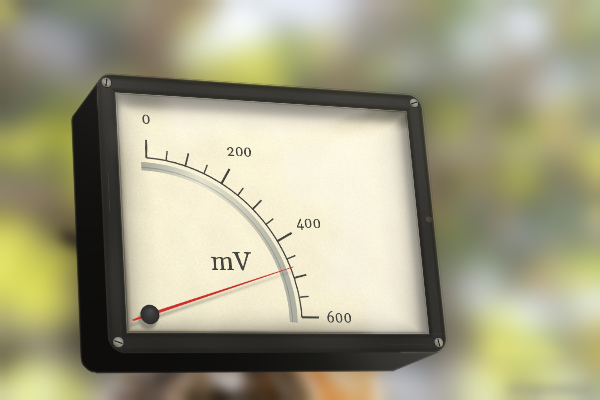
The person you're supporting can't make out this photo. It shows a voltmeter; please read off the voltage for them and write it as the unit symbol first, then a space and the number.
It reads mV 475
